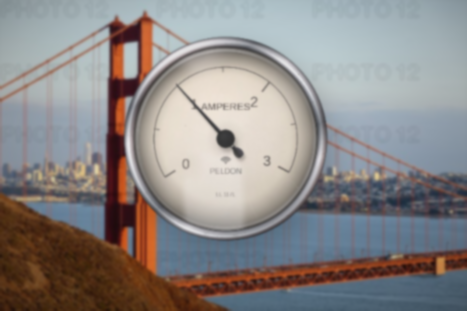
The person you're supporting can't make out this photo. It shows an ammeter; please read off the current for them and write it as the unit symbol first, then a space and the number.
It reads A 1
